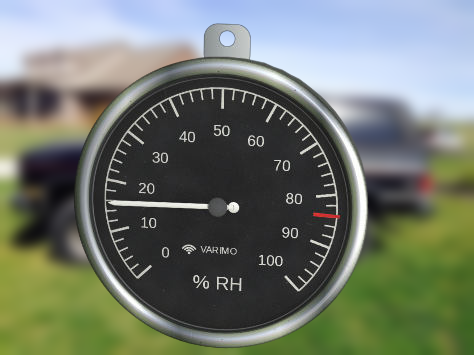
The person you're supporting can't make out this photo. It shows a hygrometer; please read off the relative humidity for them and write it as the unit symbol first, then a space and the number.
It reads % 16
